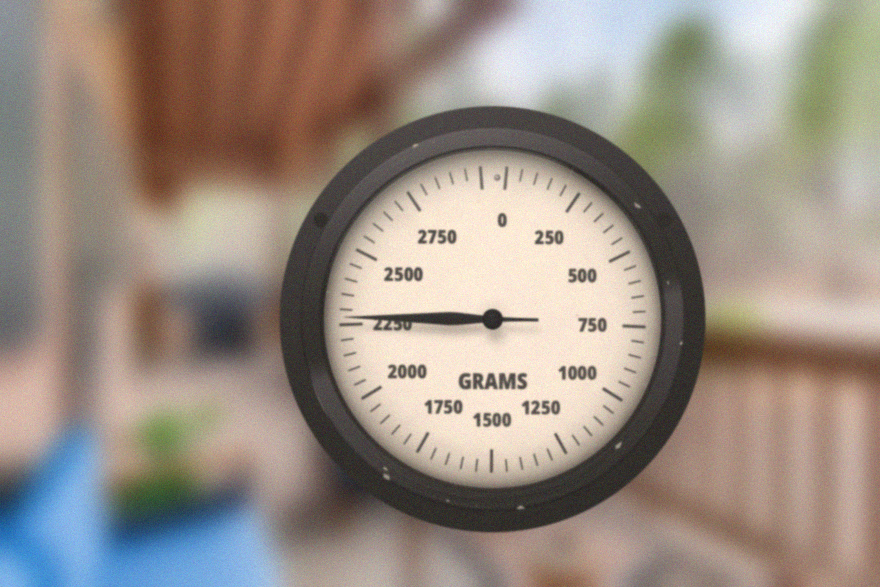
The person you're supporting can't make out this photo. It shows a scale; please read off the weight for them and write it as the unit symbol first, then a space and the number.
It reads g 2275
